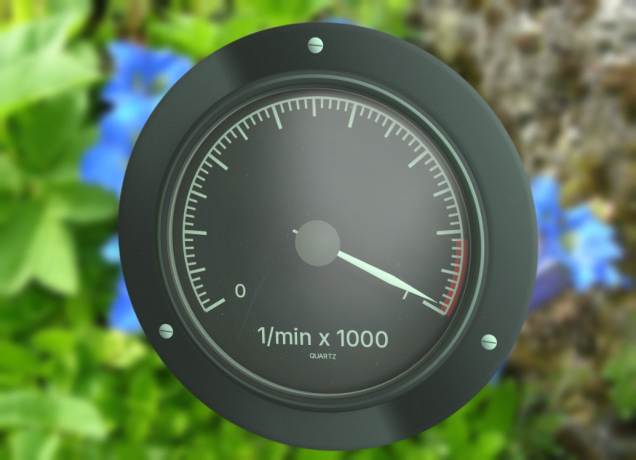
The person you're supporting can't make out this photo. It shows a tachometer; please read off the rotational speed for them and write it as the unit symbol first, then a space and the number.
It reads rpm 6900
